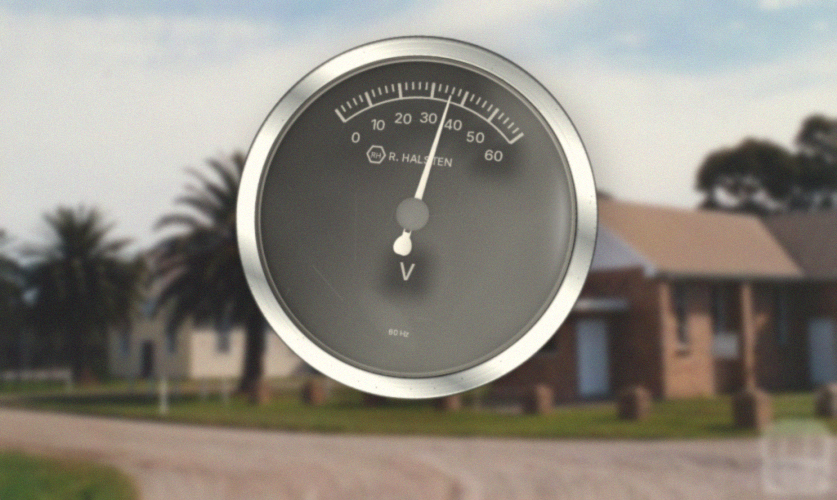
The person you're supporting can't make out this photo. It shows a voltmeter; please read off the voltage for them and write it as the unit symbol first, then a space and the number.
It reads V 36
